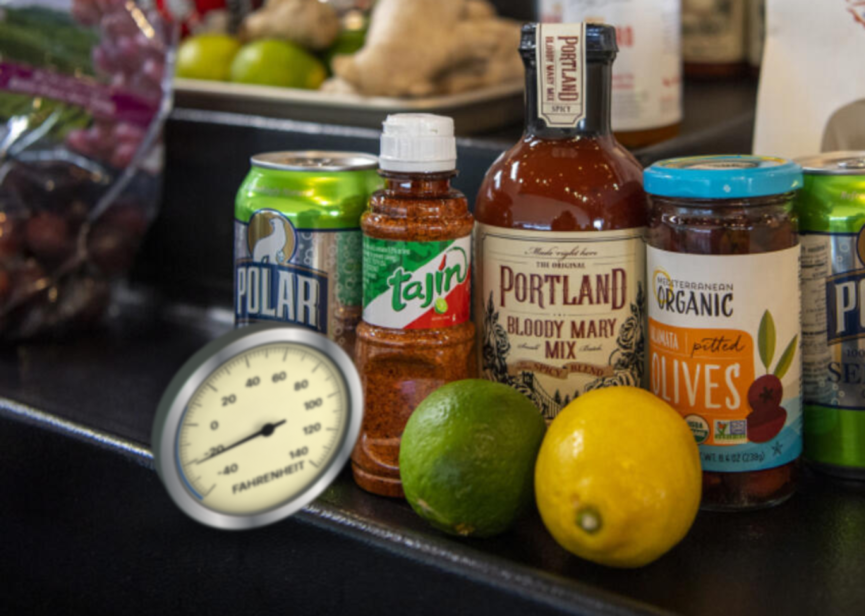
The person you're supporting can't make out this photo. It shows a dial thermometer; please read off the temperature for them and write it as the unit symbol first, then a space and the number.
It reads °F -20
